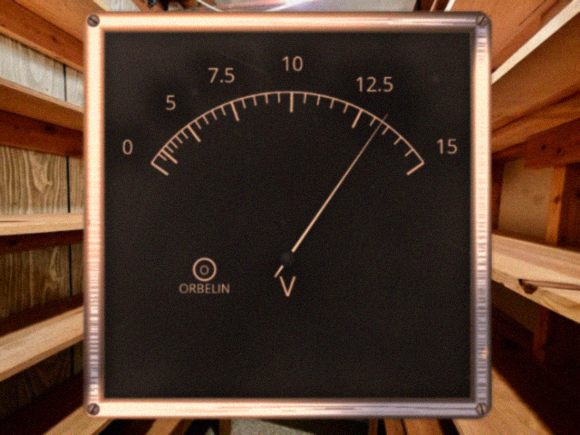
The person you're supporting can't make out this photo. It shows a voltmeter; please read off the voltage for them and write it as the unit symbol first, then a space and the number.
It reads V 13.25
